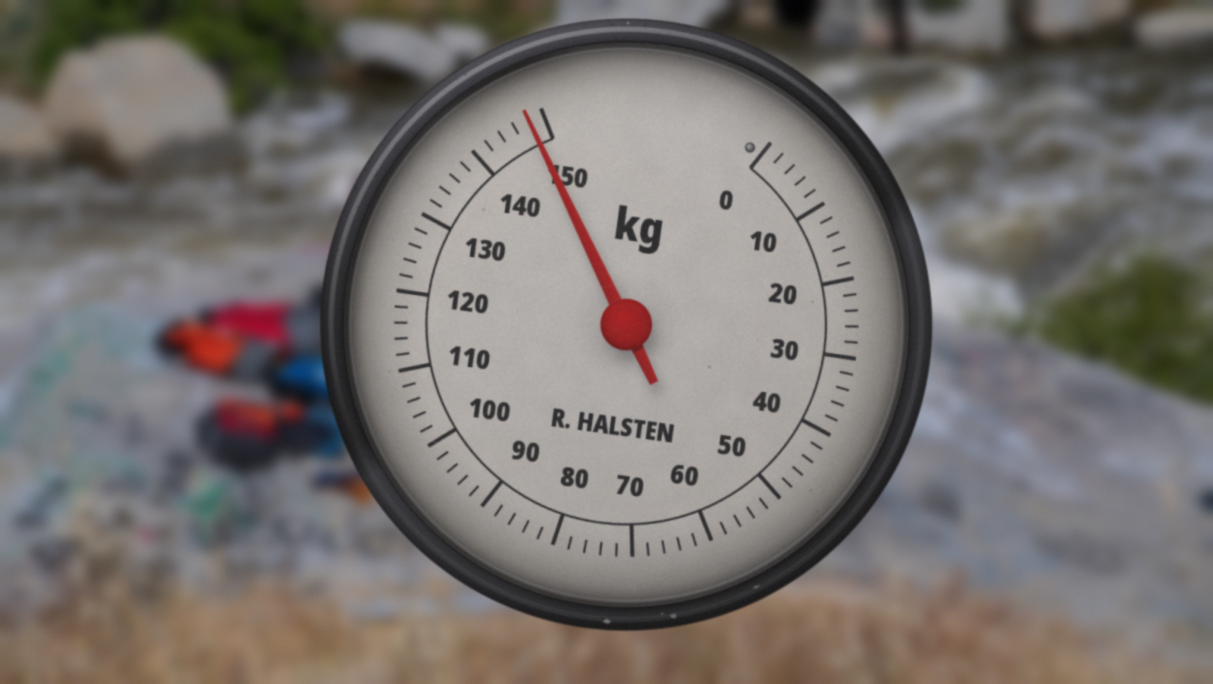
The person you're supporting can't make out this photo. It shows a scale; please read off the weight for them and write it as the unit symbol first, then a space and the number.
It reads kg 148
